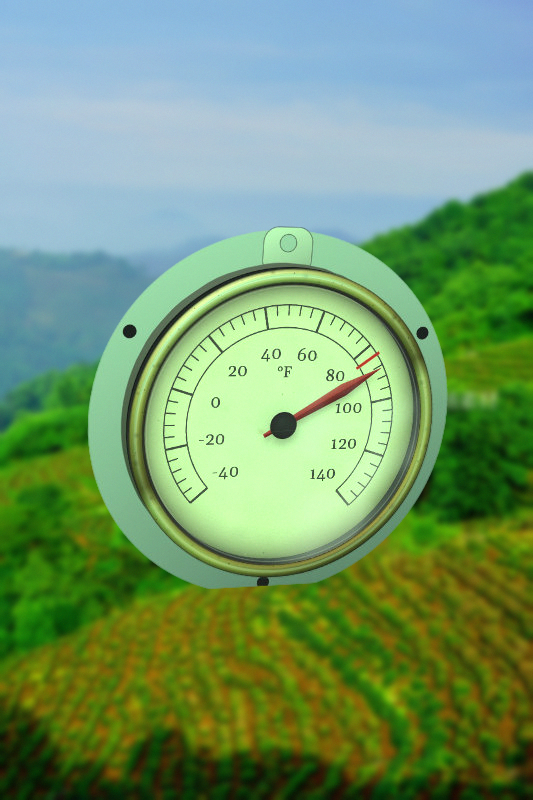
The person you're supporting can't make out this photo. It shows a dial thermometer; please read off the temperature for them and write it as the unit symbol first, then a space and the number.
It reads °F 88
